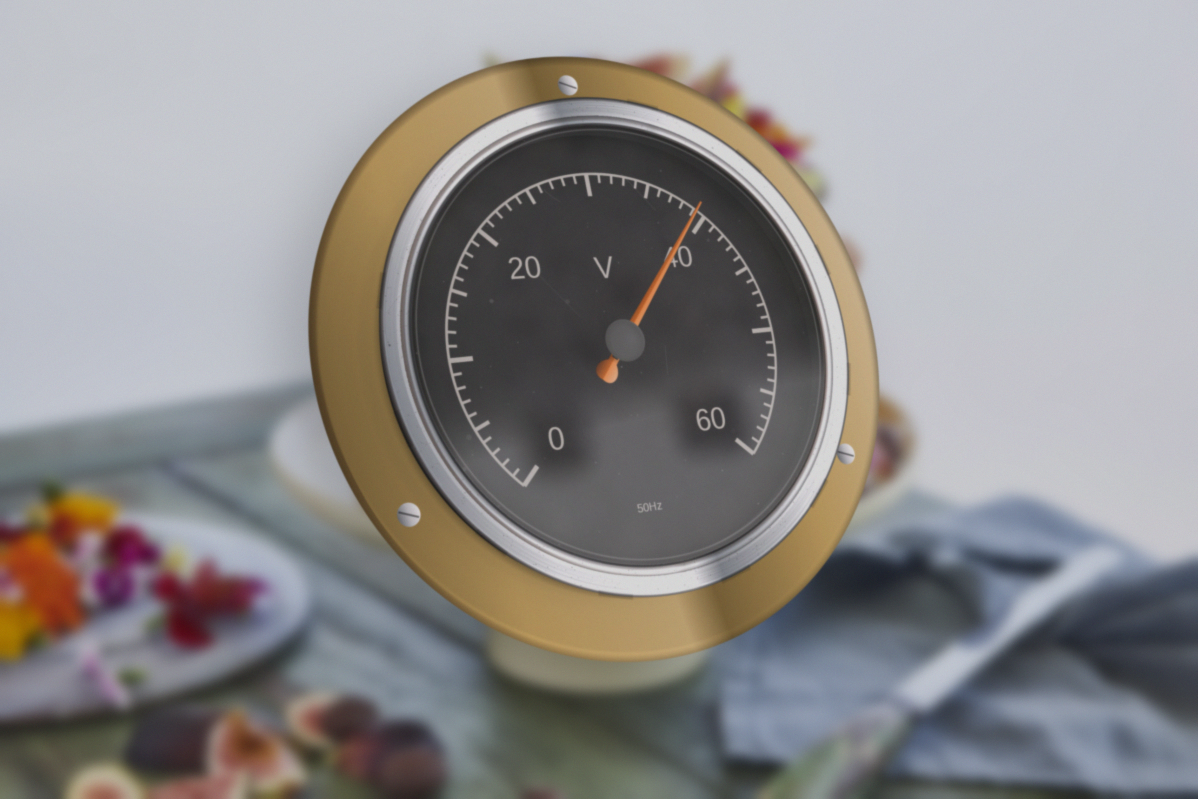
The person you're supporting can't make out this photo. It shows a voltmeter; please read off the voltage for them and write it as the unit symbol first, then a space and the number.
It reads V 39
